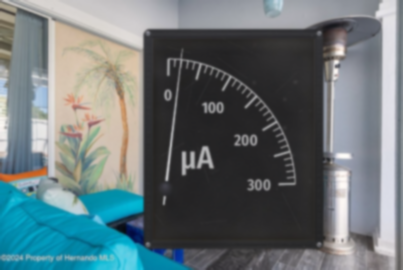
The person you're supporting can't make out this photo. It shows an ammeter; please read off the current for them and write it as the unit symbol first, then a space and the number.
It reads µA 20
